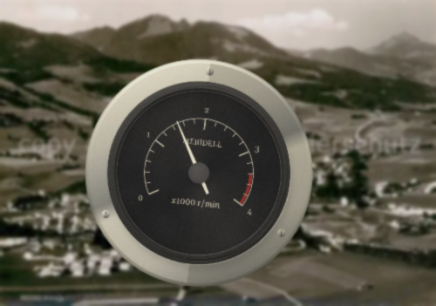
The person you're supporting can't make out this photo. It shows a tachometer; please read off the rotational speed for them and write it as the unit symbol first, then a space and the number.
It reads rpm 1500
